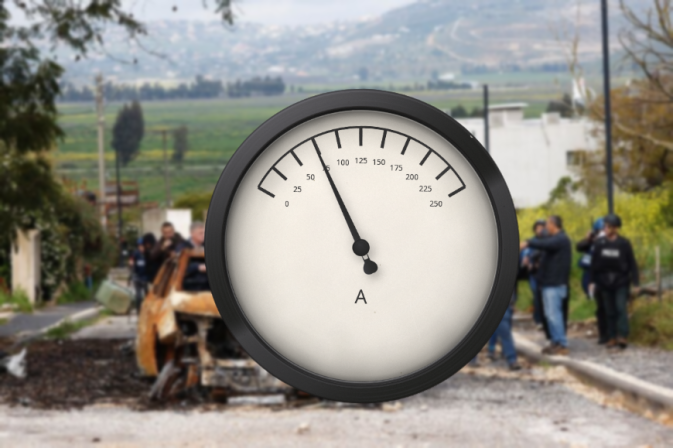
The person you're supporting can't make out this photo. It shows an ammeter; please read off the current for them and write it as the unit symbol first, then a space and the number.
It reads A 75
